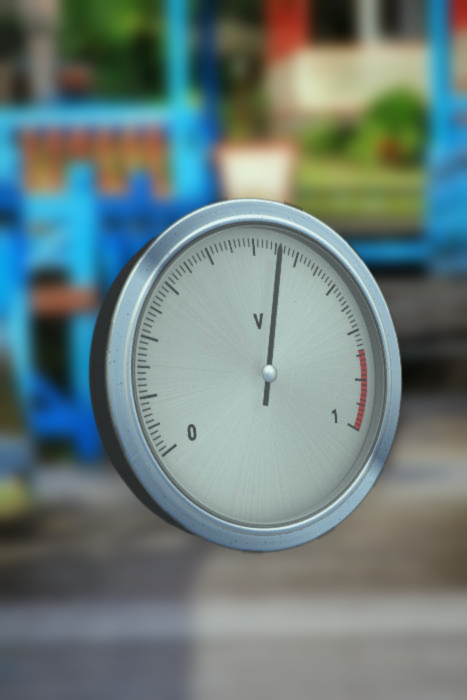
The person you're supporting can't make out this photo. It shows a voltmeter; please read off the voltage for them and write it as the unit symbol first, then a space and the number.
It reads V 0.55
